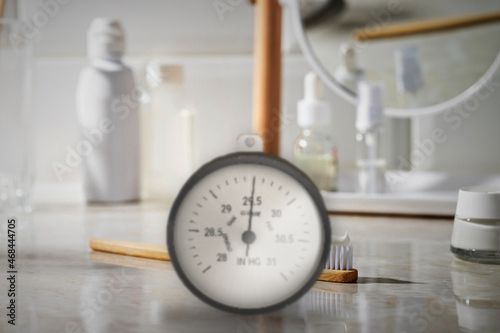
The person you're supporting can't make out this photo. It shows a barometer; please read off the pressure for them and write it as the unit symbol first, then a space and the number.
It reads inHg 29.5
